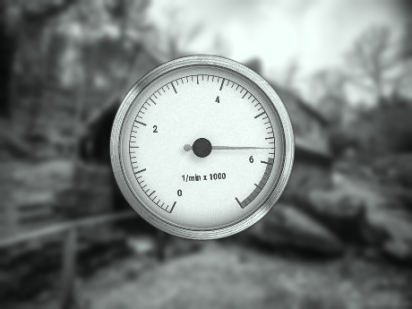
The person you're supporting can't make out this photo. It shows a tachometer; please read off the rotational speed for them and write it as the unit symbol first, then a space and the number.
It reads rpm 5700
